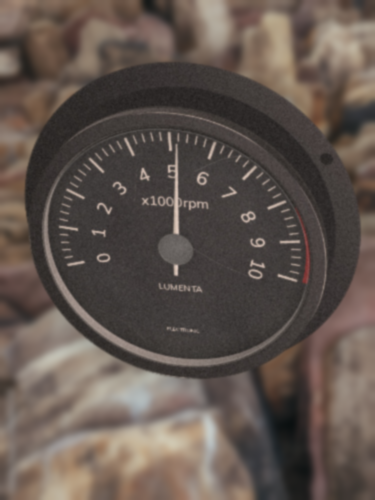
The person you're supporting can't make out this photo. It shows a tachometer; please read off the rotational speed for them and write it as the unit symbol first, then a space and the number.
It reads rpm 5200
